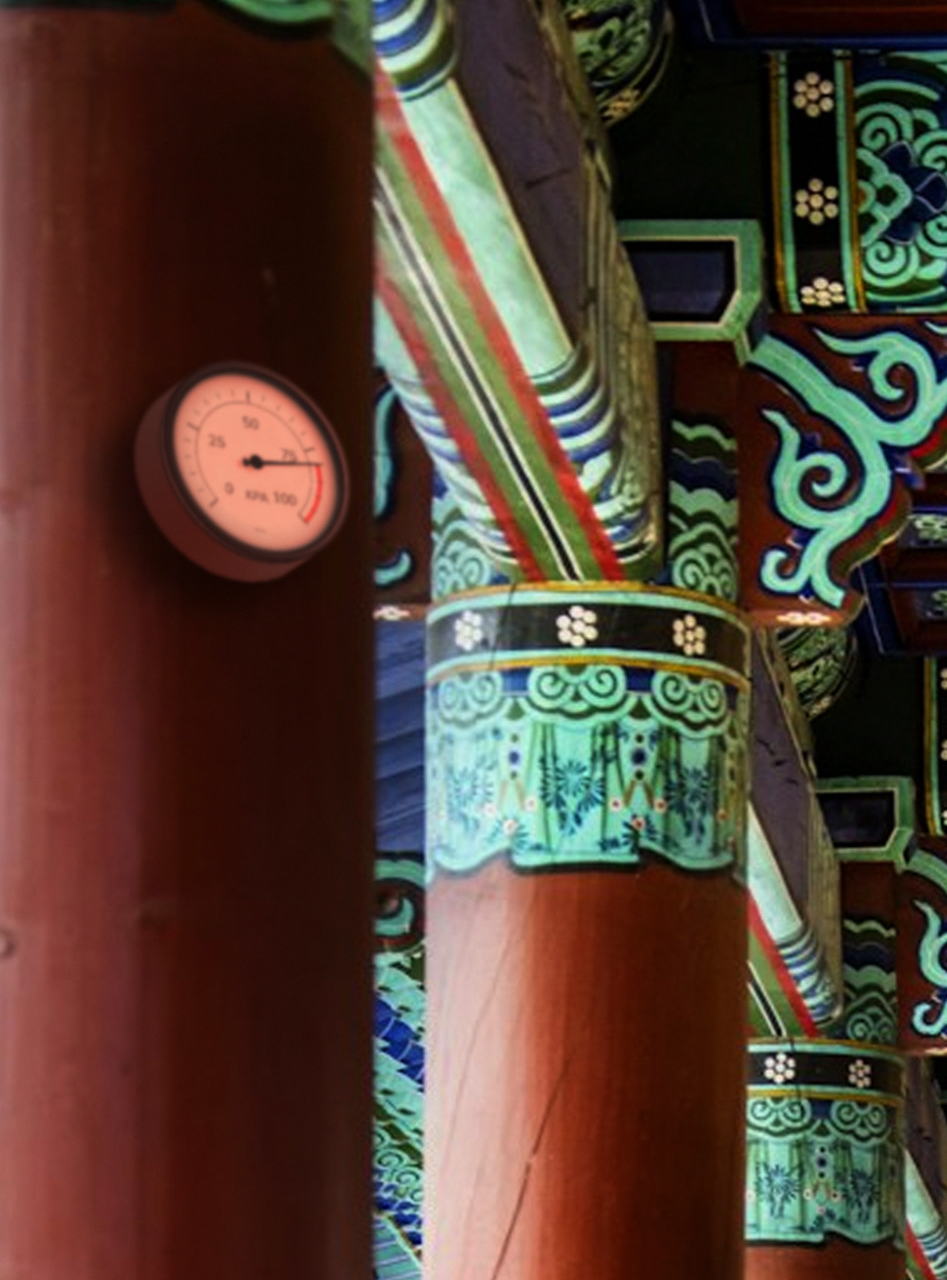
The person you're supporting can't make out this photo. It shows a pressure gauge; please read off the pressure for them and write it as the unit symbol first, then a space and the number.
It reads kPa 80
